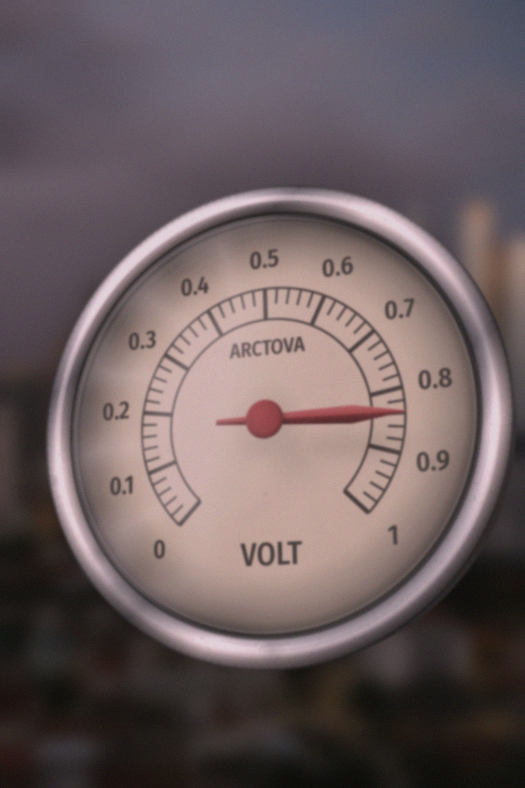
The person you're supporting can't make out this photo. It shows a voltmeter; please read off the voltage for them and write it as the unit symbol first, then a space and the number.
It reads V 0.84
